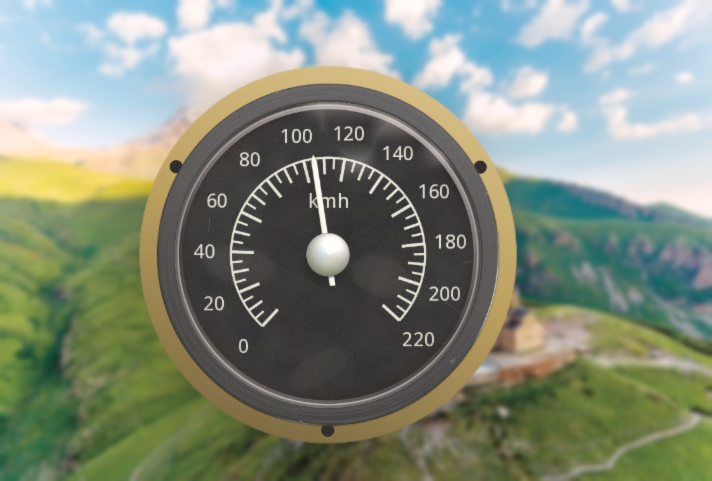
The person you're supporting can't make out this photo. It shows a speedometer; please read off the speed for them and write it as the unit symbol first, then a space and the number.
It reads km/h 105
